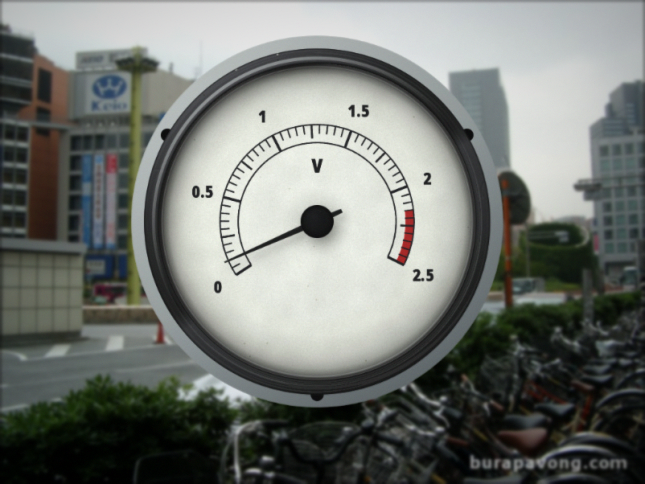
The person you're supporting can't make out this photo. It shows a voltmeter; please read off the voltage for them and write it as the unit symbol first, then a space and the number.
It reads V 0.1
